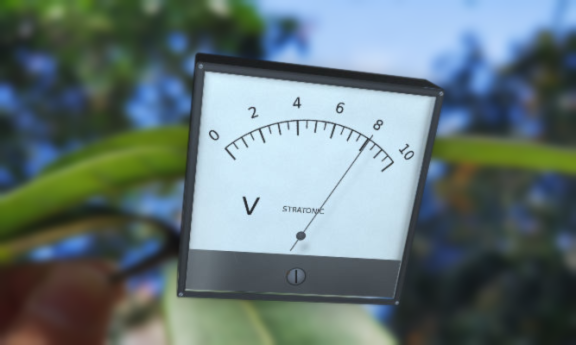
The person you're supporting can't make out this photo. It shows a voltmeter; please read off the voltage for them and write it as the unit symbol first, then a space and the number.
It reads V 8
